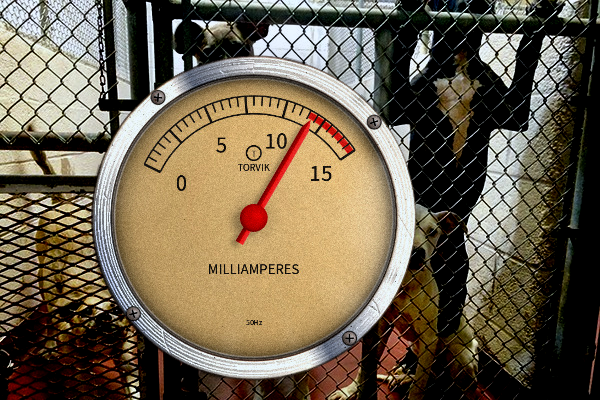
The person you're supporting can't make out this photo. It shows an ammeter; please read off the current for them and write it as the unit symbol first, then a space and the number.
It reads mA 11.75
